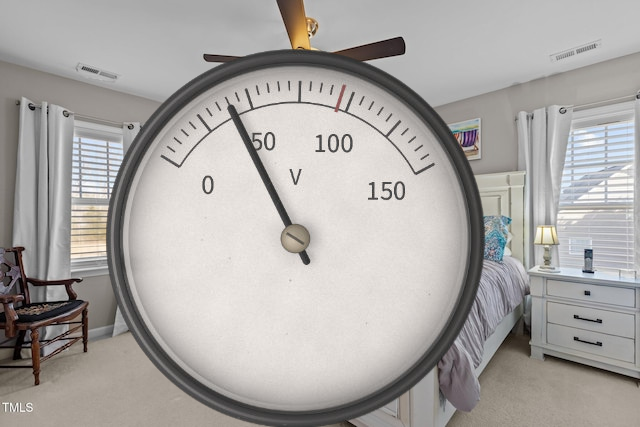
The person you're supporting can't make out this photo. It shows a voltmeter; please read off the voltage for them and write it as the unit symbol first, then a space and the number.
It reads V 40
